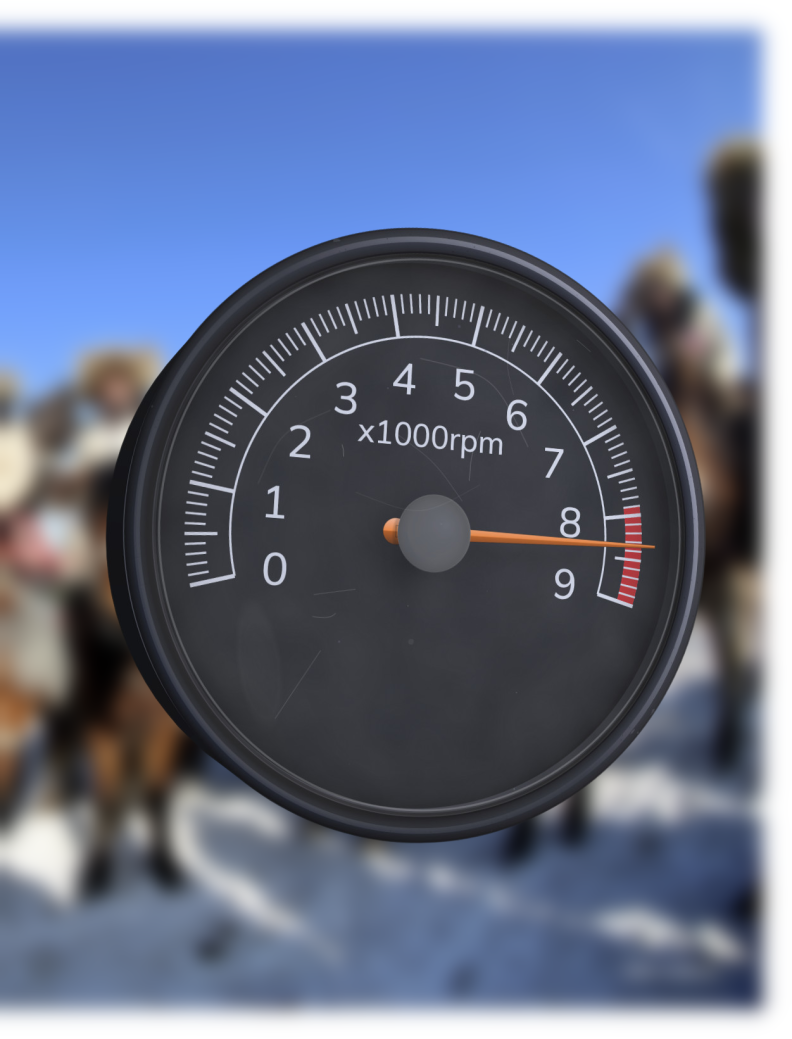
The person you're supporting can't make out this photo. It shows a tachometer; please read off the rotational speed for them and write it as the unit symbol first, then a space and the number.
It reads rpm 8350
